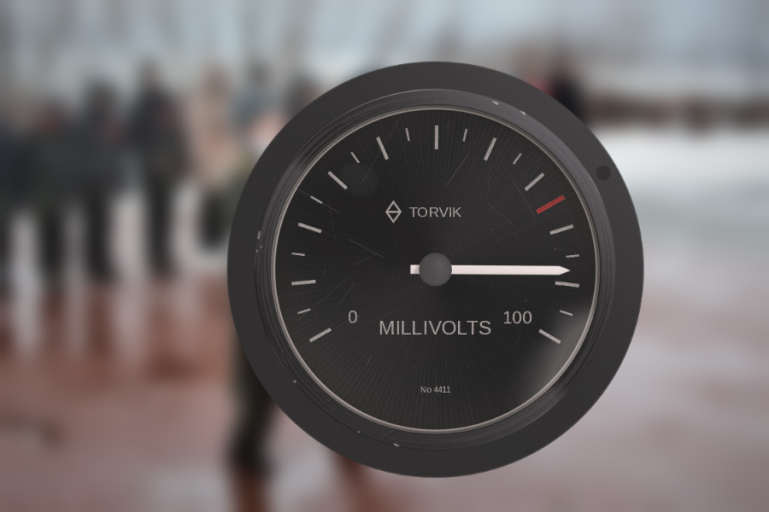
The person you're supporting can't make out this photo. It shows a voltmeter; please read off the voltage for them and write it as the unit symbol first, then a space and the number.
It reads mV 87.5
